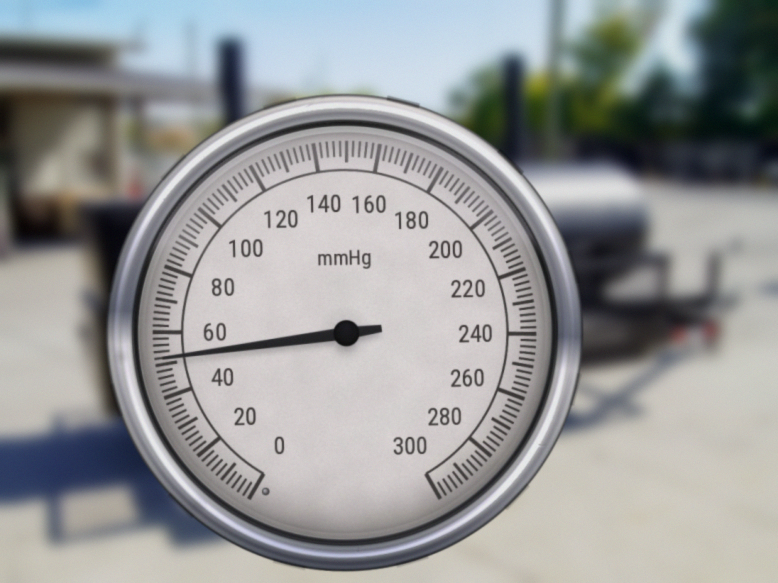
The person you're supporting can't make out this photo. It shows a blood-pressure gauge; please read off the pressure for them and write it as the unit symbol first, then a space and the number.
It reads mmHg 52
